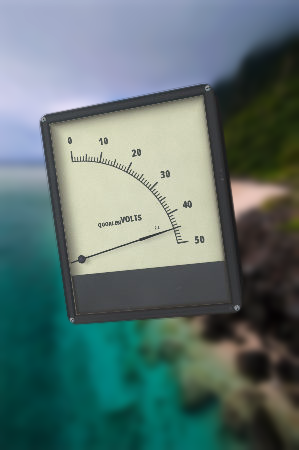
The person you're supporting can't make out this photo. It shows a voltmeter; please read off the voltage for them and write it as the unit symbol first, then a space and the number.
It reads V 45
